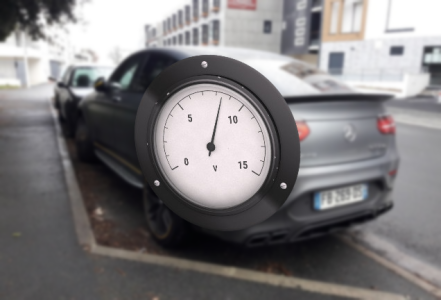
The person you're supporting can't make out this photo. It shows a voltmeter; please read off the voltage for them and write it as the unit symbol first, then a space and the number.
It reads V 8.5
